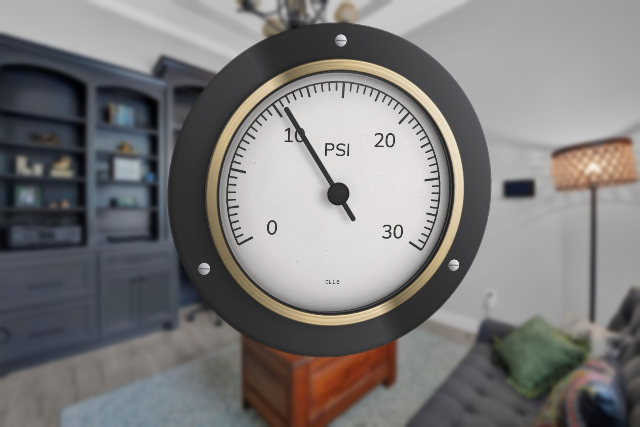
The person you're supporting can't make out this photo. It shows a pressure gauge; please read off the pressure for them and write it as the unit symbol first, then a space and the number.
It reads psi 10.5
